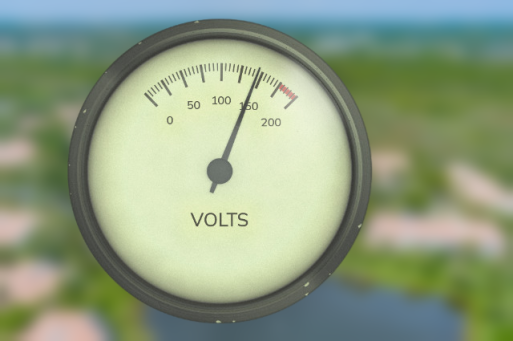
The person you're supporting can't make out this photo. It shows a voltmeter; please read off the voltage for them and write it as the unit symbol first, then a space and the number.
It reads V 145
